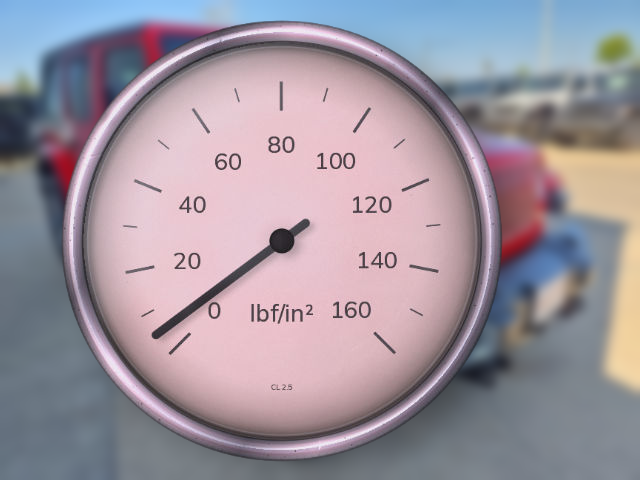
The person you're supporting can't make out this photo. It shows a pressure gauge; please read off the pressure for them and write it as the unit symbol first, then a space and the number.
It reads psi 5
